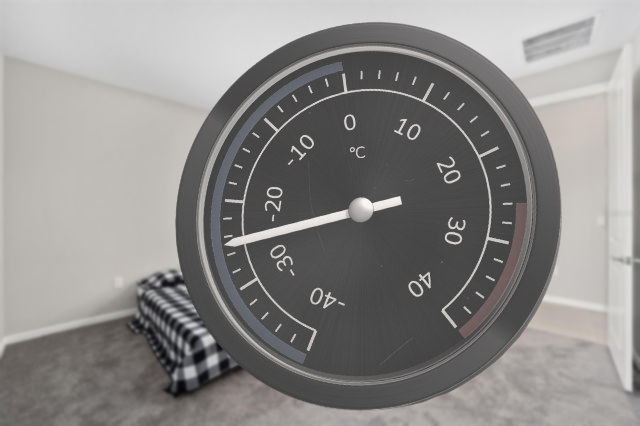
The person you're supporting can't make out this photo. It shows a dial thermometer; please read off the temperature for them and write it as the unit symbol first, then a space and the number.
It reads °C -25
